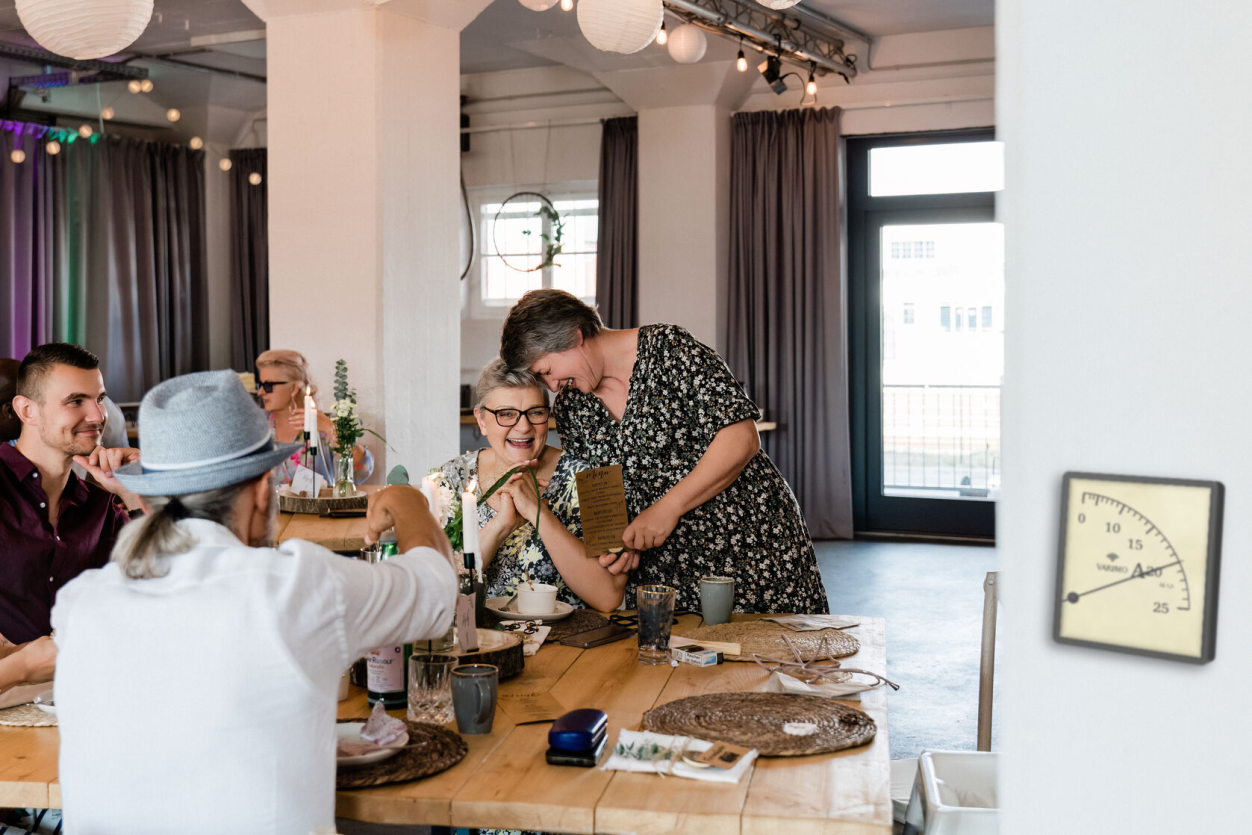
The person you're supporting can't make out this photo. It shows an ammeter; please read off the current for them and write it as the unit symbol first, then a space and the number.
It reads A 20
